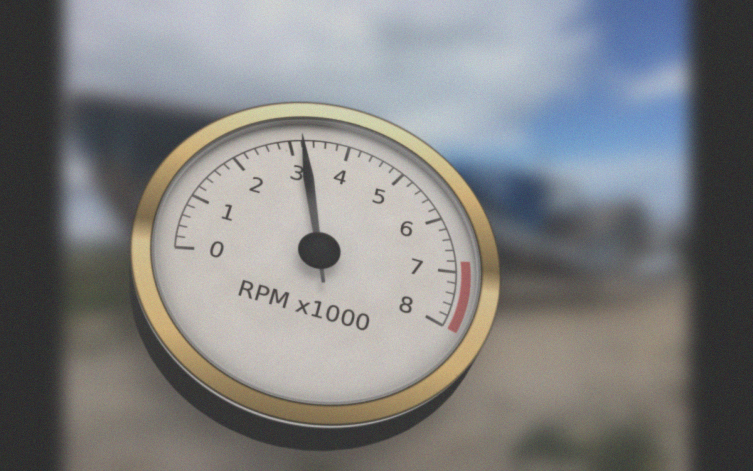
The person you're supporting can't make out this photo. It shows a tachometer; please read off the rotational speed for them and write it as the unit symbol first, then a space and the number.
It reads rpm 3200
